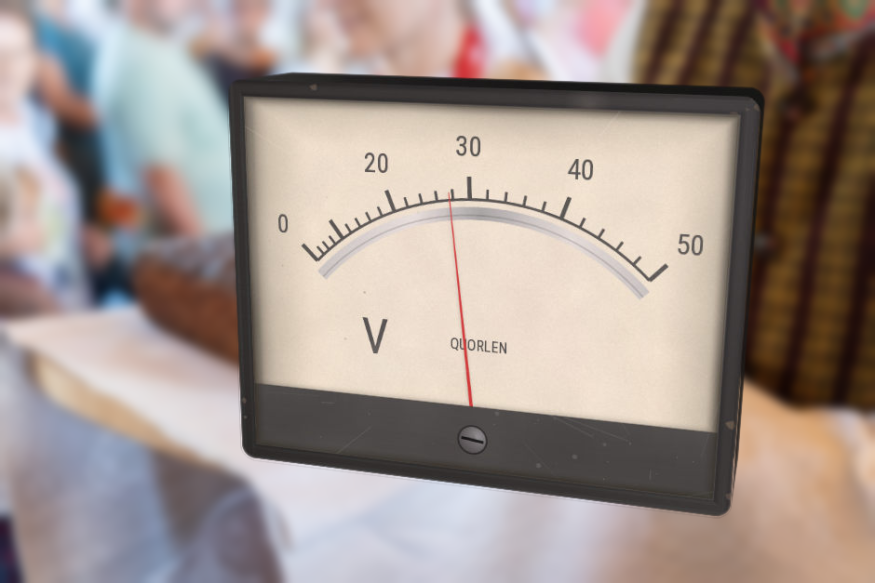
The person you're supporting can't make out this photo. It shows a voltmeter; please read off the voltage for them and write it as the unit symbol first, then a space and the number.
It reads V 28
